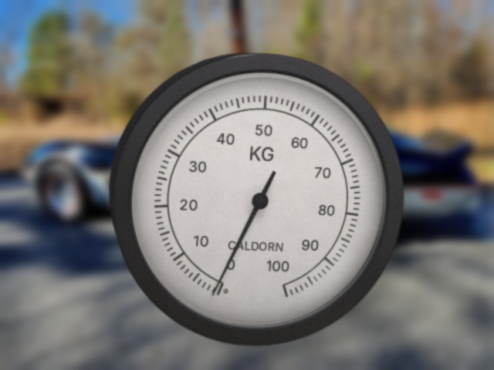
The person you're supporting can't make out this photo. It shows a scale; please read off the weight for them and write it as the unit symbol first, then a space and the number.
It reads kg 1
